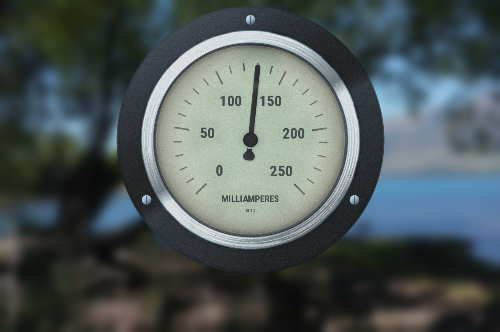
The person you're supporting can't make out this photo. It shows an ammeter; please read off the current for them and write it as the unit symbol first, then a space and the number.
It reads mA 130
